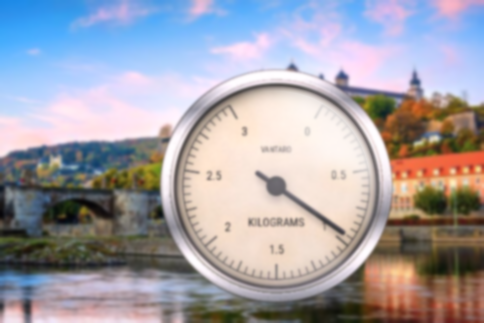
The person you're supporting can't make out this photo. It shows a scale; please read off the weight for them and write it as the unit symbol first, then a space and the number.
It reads kg 0.95
